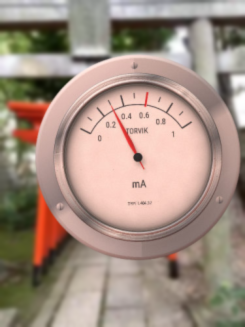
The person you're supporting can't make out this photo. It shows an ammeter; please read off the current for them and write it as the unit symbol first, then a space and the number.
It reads mA 0.3
